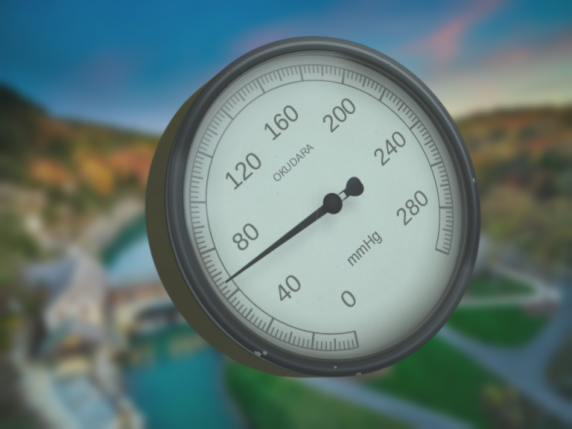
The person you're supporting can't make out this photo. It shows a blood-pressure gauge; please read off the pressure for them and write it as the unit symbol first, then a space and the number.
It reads mmHg 66
